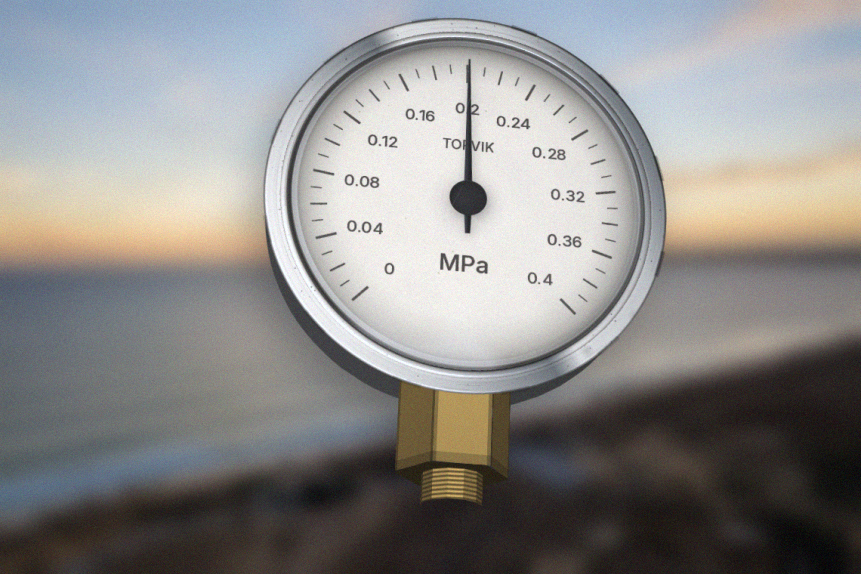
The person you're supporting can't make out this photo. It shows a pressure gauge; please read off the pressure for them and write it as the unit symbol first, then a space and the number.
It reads MPa 0.2
